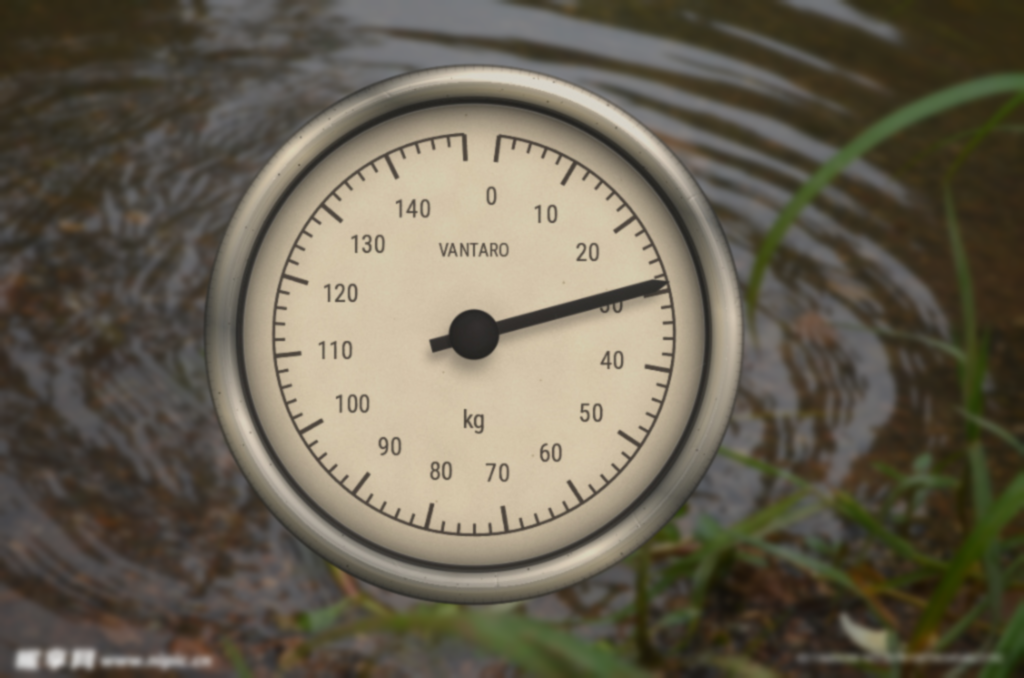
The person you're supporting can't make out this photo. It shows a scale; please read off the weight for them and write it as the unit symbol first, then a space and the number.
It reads kg 29
